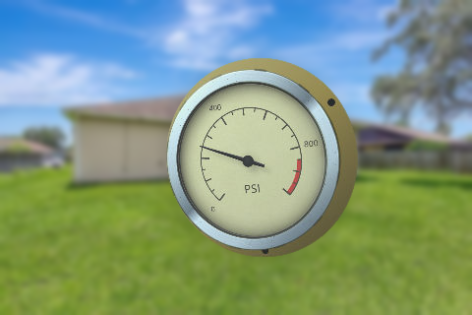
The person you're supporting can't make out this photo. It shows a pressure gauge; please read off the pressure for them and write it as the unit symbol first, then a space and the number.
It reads psi 250
